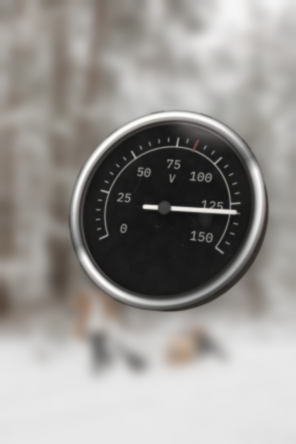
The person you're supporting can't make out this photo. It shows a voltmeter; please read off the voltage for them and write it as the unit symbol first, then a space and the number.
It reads V 130
